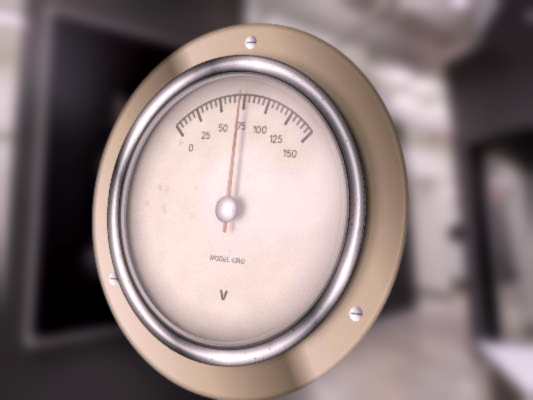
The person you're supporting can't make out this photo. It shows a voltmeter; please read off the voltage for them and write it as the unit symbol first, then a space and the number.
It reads V 75
